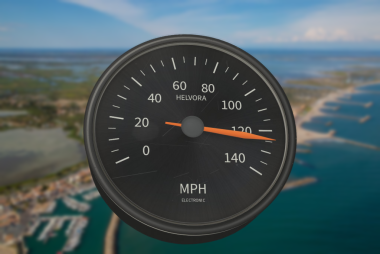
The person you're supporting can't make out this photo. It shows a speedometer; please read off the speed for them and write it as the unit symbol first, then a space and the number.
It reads mph 125
